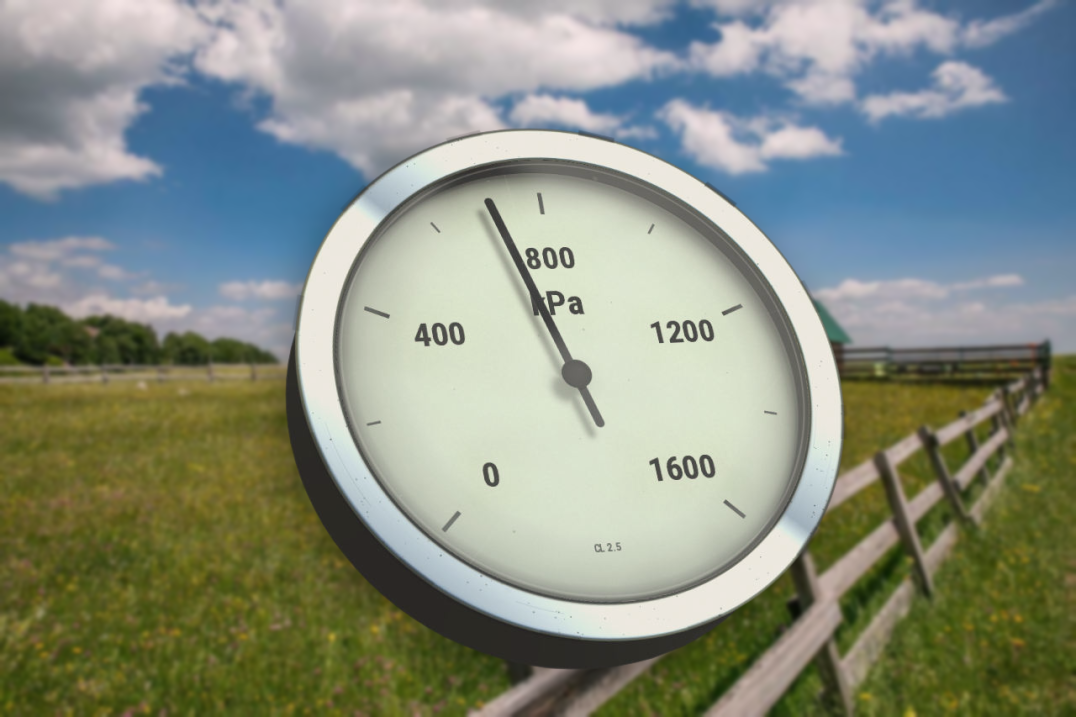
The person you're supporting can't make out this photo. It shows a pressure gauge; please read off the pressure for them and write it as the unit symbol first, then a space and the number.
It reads kPa 700
